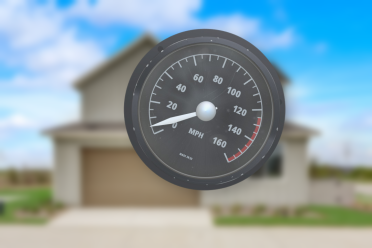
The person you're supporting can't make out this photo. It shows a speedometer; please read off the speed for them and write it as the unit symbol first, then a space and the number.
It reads mph 5
